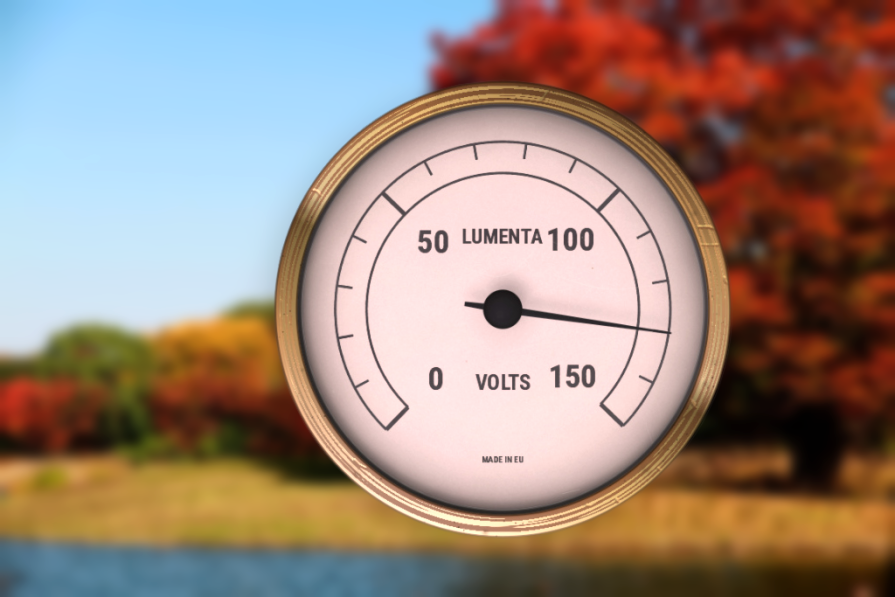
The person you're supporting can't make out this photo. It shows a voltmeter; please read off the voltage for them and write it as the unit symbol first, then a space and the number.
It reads V 130
